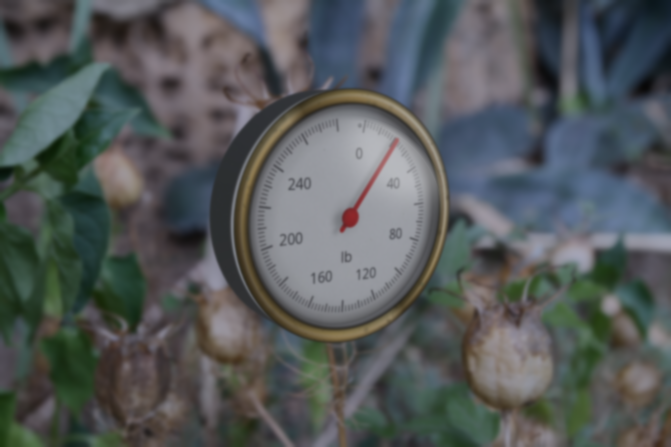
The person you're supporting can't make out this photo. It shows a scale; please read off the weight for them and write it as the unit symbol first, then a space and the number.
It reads lb 20
